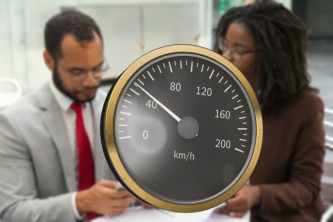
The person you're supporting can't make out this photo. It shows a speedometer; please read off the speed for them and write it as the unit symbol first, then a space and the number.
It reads km/h 45
